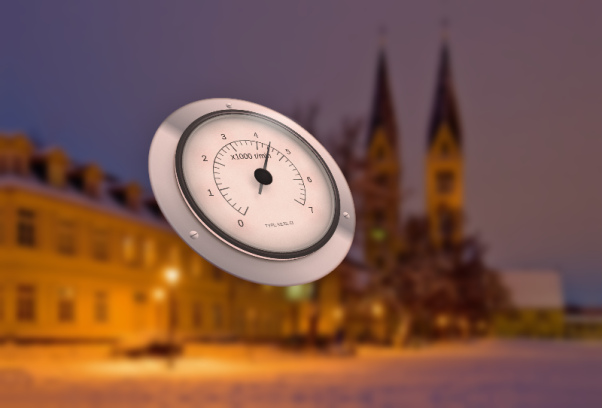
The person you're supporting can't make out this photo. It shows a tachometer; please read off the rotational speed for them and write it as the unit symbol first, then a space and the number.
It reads rpm 4400
